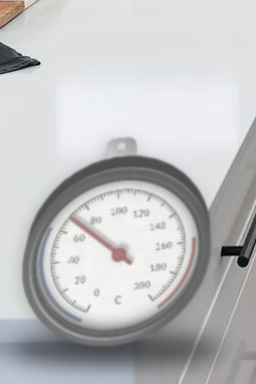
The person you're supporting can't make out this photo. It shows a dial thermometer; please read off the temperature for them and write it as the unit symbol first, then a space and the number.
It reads °C 70
